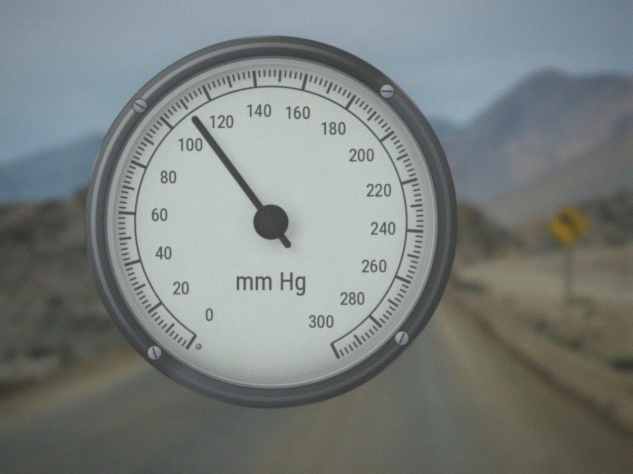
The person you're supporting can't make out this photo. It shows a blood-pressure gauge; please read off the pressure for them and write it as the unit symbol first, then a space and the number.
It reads mmHg 110
